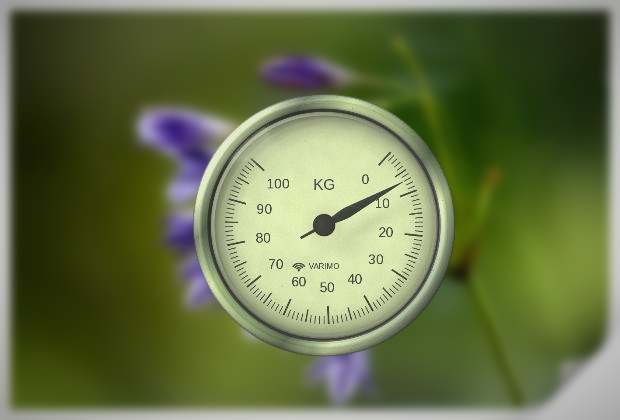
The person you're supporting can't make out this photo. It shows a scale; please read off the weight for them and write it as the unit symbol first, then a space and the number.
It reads kg 7
